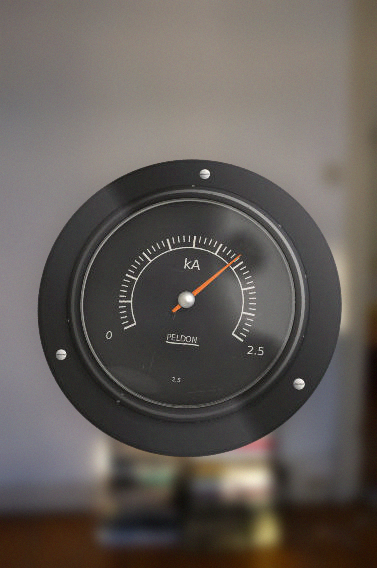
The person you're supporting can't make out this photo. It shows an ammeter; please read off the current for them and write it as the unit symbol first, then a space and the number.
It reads kA 1.7
